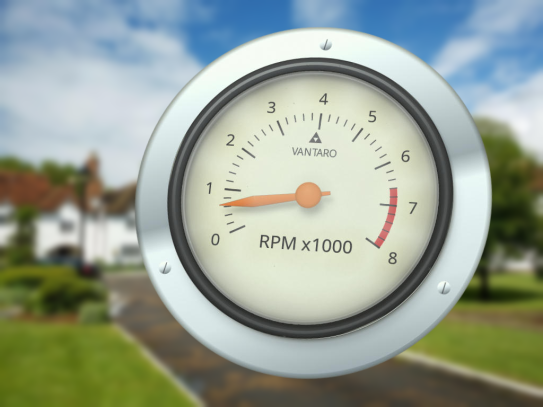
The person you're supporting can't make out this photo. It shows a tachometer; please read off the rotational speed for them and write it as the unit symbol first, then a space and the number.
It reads rpm 600
